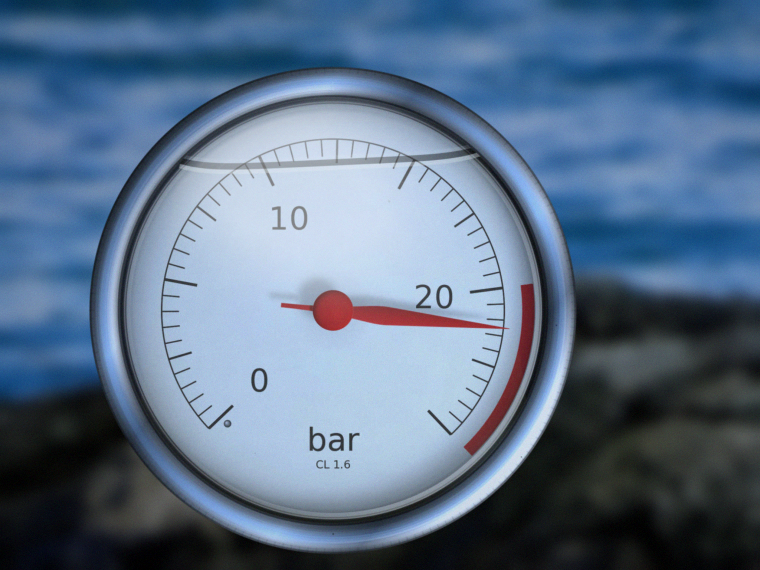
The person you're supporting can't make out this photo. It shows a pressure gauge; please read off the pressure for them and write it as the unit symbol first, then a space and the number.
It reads bar 21.25
